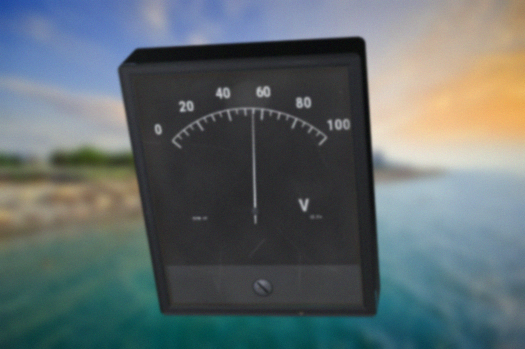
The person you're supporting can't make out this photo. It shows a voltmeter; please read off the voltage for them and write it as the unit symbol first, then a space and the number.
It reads V 55
